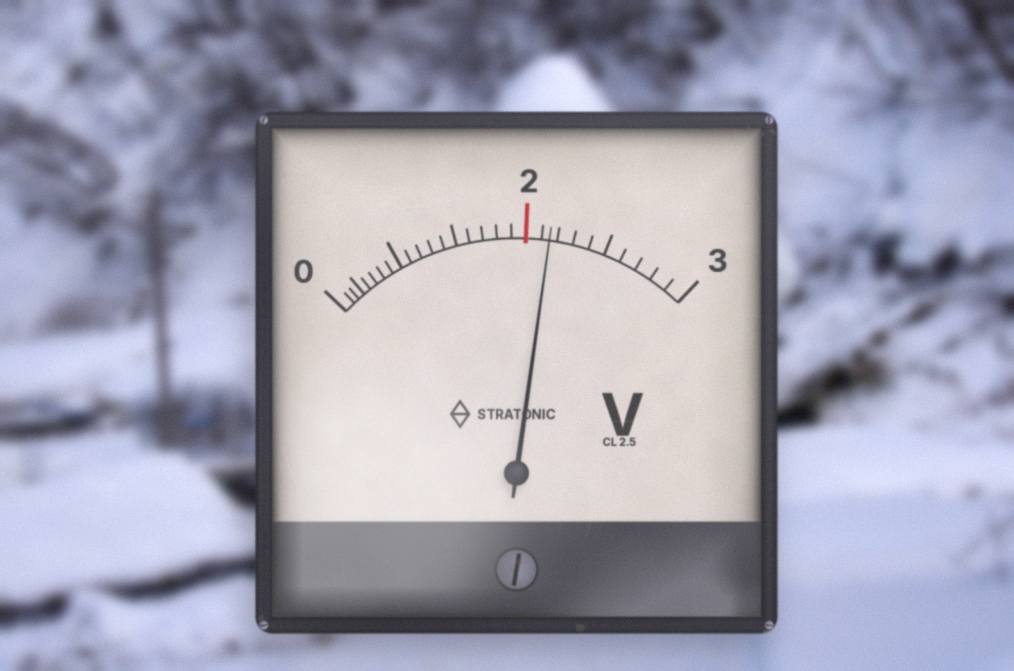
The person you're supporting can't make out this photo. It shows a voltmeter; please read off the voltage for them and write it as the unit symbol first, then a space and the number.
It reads V 2.15
